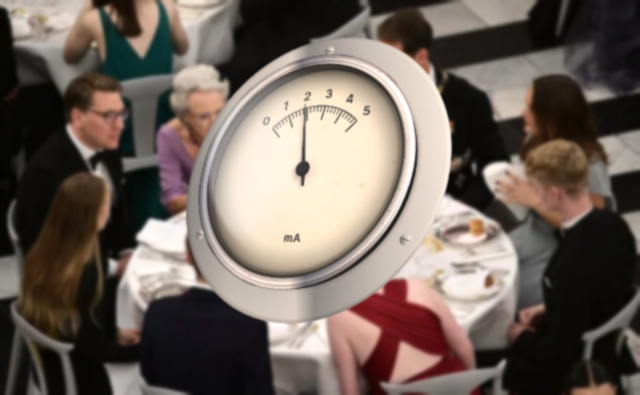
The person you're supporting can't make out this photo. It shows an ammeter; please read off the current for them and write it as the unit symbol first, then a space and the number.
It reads mA 2
